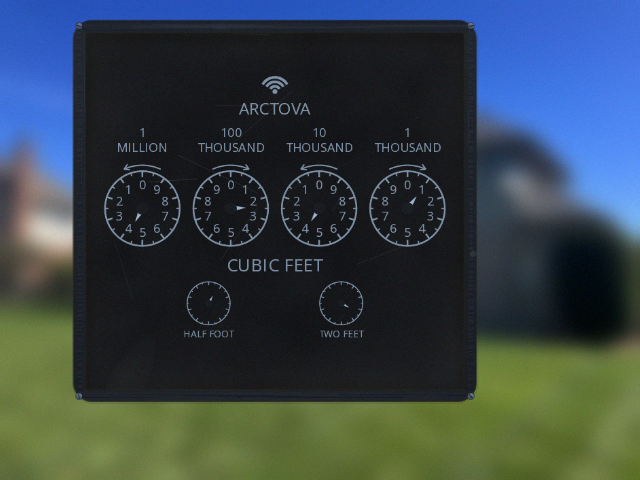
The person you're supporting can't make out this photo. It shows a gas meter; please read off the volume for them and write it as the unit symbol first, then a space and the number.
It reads ft³ 424100
